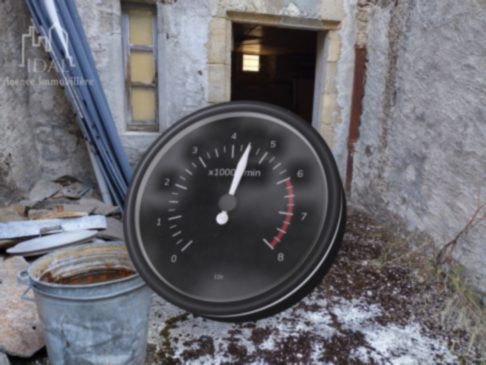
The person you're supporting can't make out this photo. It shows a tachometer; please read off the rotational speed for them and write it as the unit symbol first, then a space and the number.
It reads rpm 4500
